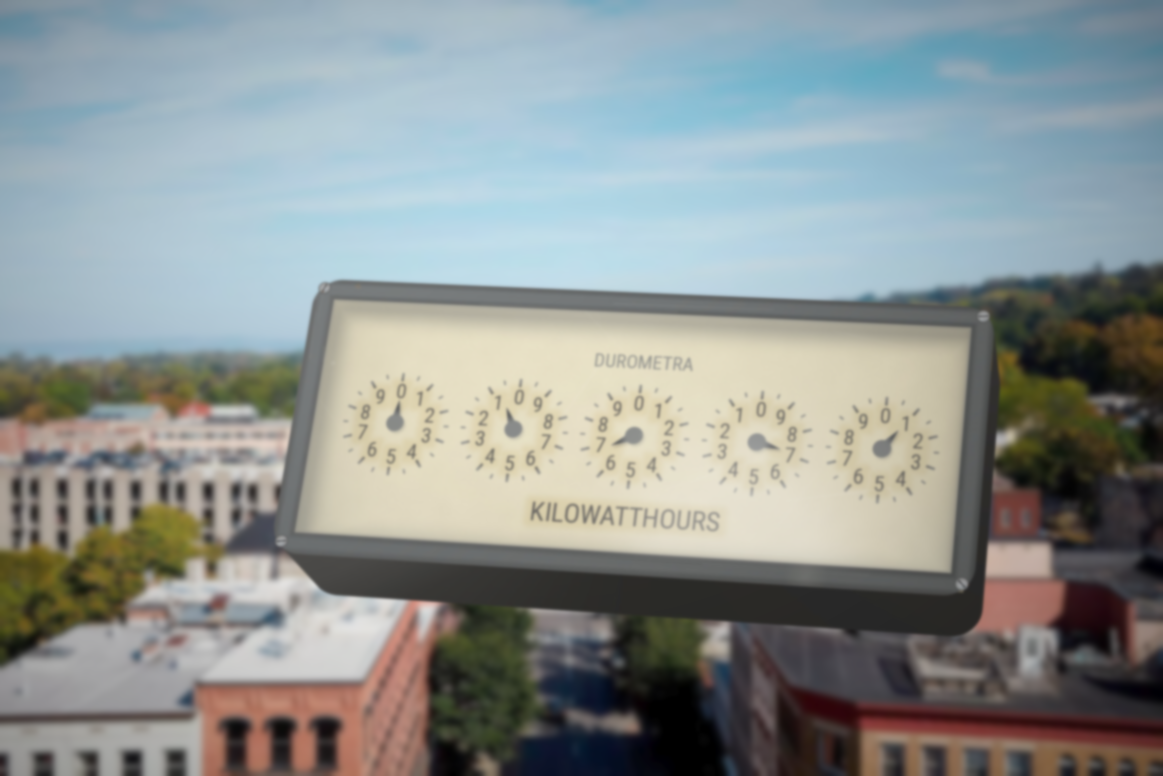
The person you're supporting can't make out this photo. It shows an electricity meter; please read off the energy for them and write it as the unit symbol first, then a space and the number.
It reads kWh 671
